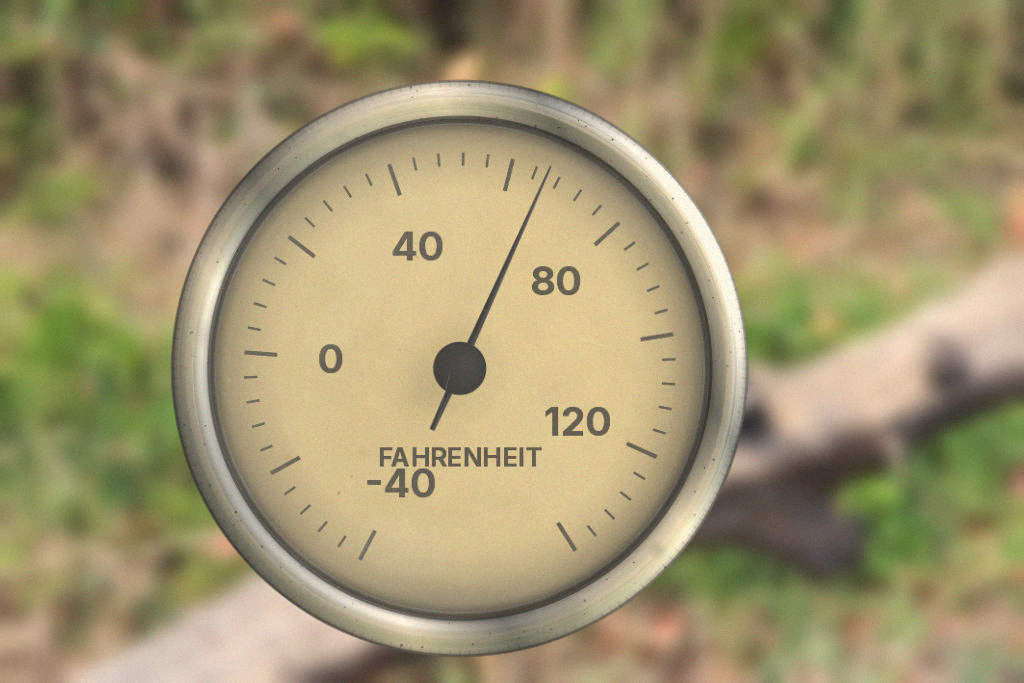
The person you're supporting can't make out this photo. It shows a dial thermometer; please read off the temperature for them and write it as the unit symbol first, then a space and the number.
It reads °F 66
